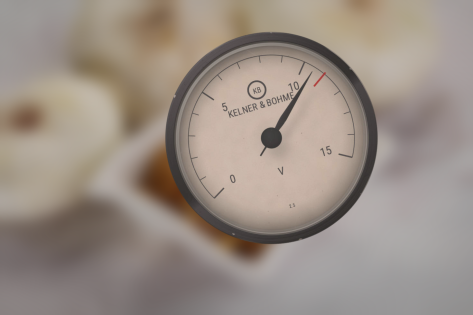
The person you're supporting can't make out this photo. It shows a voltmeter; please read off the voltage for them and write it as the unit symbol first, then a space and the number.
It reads V 10.5
